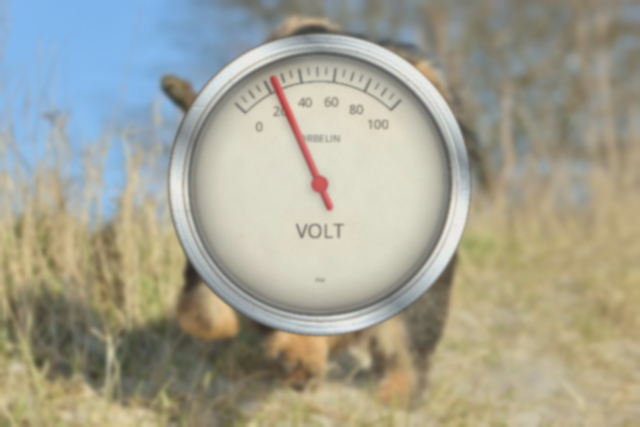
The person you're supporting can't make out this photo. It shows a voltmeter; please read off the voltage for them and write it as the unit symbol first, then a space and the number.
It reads V 25
